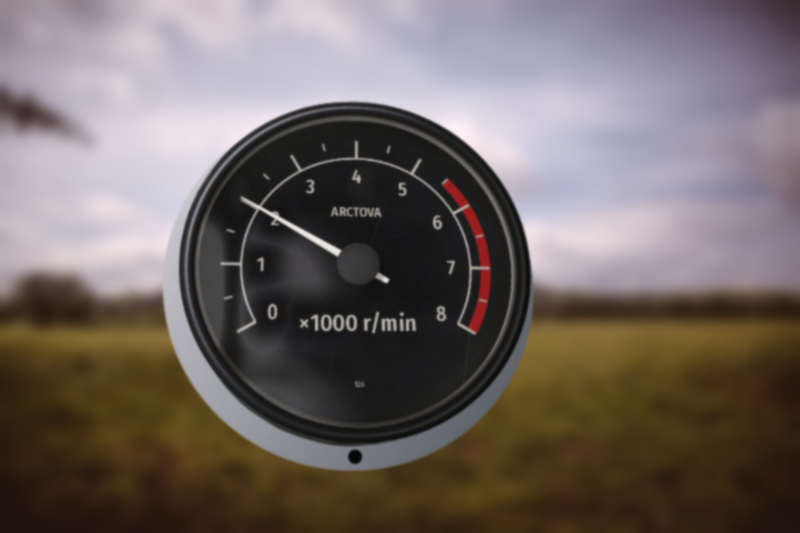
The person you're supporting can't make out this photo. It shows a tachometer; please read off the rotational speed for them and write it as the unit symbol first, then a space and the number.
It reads rpm 2000
